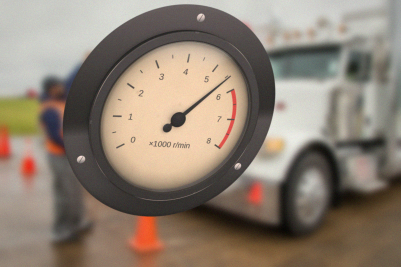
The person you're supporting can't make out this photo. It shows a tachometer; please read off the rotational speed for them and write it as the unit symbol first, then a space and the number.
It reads rpm 5500
